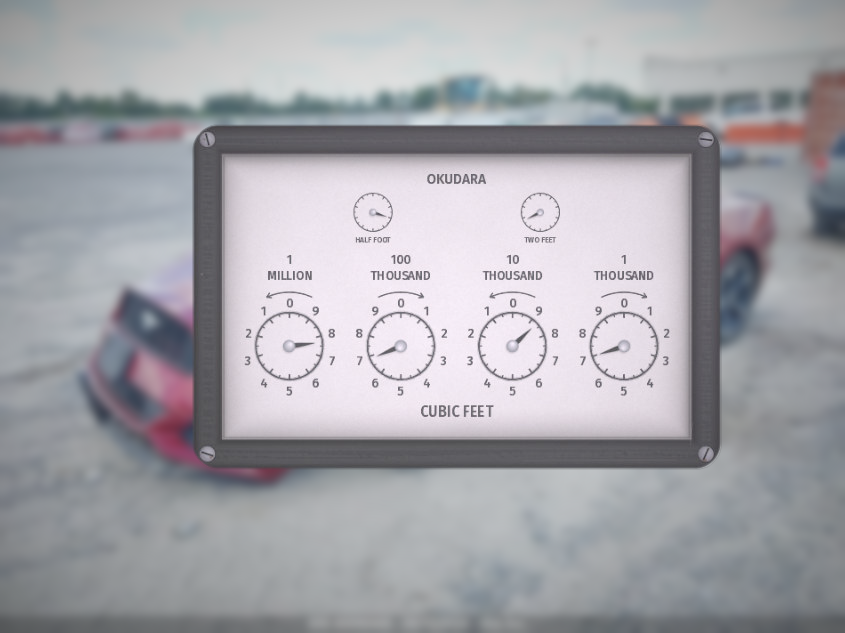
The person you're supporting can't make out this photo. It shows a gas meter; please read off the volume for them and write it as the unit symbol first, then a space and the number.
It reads ft³ 768700
